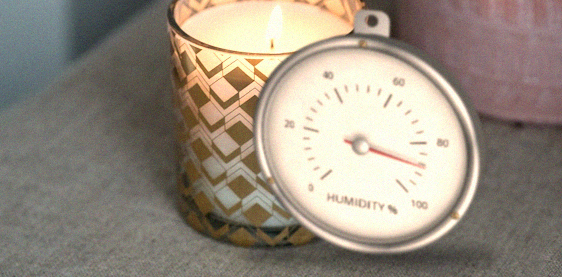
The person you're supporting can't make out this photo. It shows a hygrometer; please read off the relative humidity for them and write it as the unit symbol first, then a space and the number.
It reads % 88
